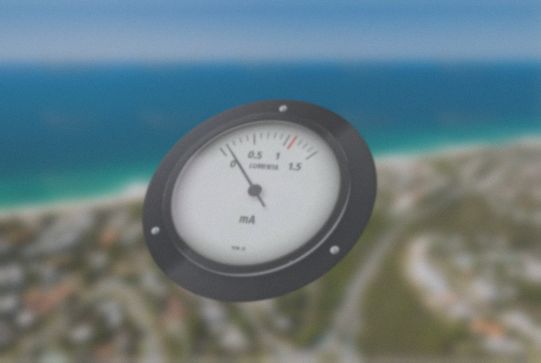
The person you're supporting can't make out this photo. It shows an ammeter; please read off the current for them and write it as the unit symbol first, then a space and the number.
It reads mA 0.1
